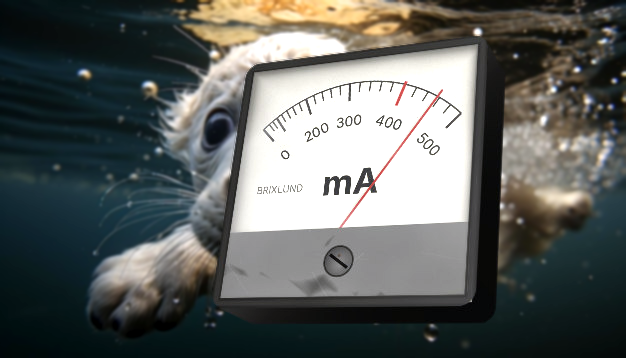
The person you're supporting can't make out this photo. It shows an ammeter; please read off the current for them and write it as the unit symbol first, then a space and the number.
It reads mA 460
